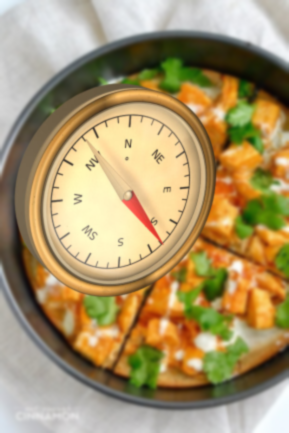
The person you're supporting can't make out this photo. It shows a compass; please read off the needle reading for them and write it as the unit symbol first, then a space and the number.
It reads ° 140
